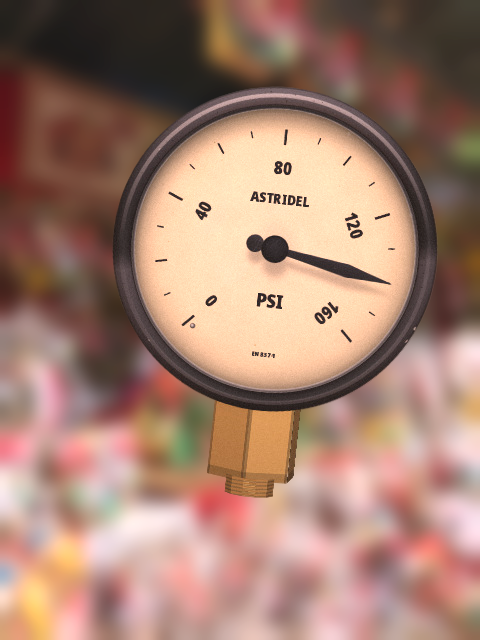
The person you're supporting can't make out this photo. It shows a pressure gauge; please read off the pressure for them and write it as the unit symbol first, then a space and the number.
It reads psi 140
